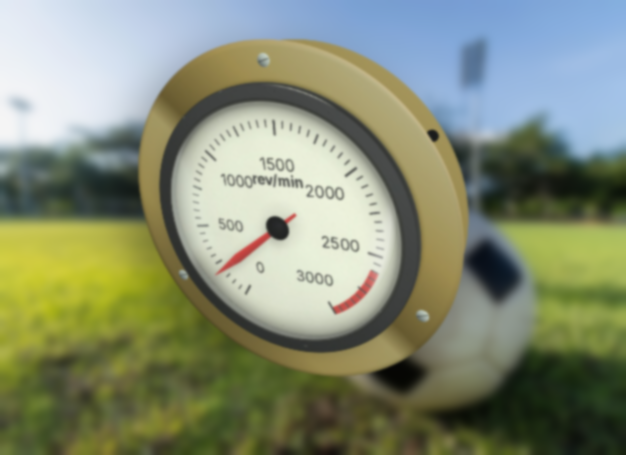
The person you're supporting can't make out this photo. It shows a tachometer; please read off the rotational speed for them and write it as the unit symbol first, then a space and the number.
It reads rpm 200
